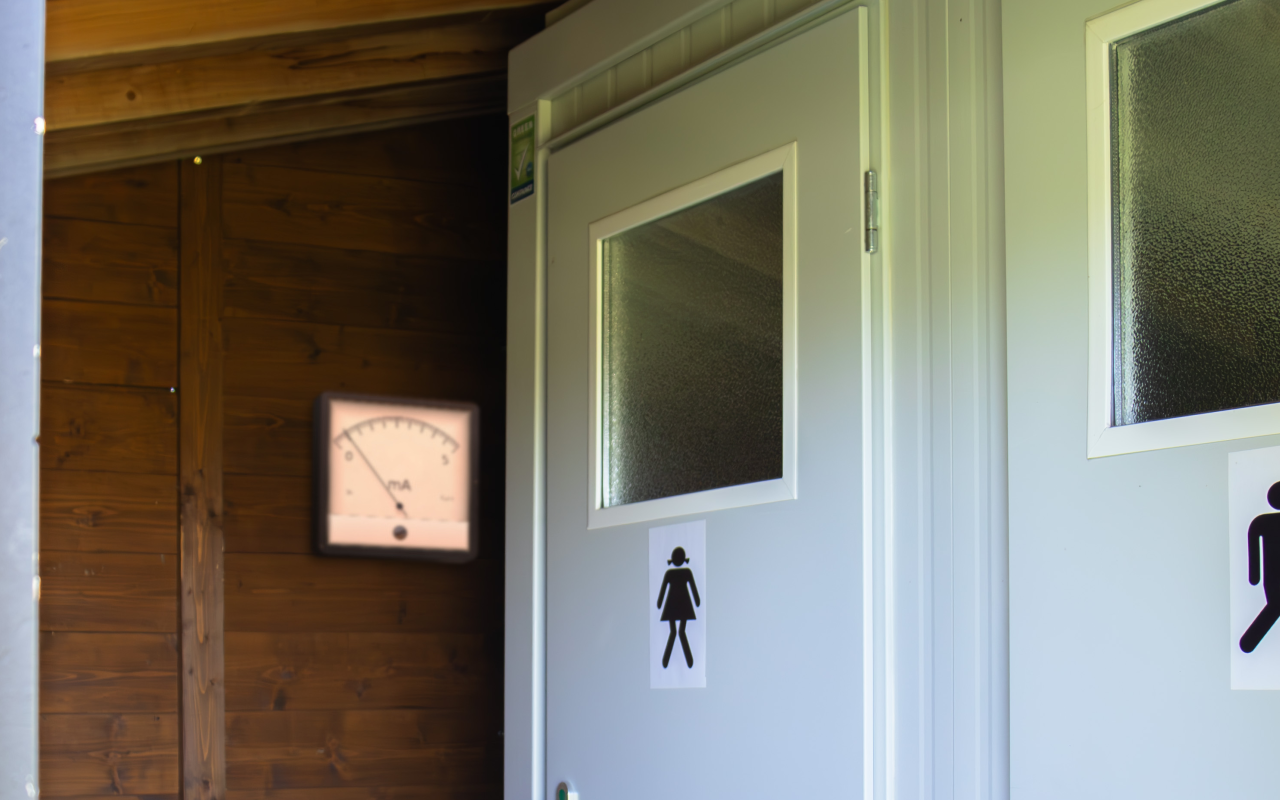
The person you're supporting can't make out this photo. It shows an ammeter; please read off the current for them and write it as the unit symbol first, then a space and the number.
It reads mA 0.5
